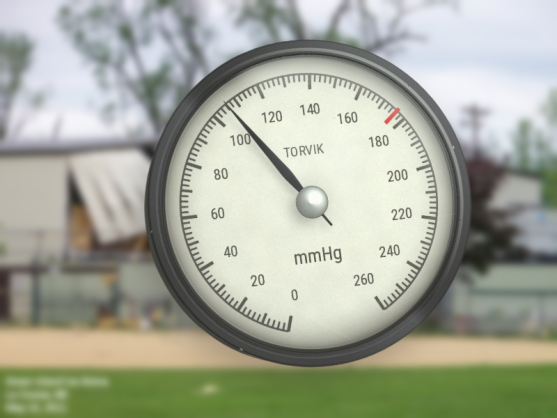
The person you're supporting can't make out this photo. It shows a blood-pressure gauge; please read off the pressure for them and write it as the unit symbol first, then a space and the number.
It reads mmHg 106
